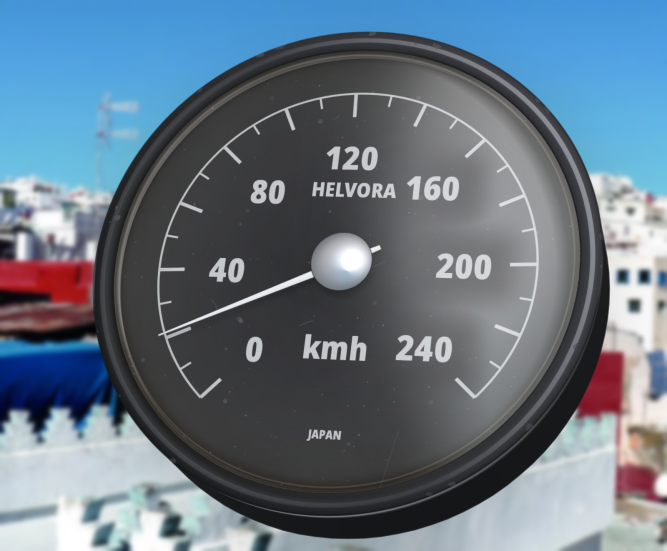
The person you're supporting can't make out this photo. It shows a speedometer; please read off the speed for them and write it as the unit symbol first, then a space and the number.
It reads km/h 20
